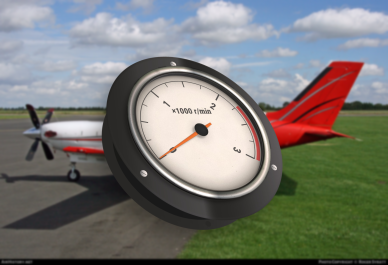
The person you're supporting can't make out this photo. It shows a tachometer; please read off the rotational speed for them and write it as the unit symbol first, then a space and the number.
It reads rpm 0
